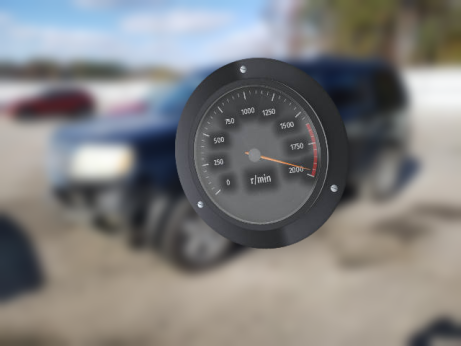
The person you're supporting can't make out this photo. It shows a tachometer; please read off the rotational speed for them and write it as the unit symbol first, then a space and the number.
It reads rpm 1950
